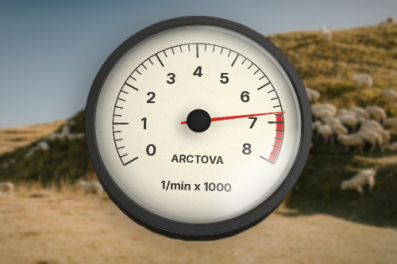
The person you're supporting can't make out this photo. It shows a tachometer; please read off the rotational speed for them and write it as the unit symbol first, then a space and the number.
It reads rpm 6800
